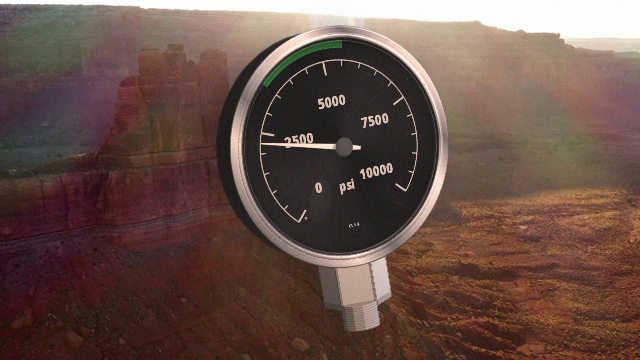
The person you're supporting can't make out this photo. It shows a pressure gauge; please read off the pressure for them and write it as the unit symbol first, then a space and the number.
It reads psi 2250
